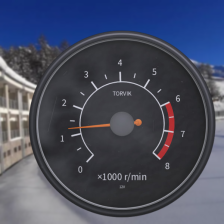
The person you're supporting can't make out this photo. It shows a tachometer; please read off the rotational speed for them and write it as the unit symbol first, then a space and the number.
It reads rpm 1250
